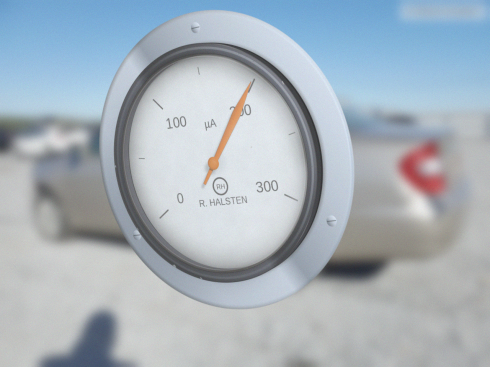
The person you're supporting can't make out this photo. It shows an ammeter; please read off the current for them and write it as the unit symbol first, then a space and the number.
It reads µA 200
